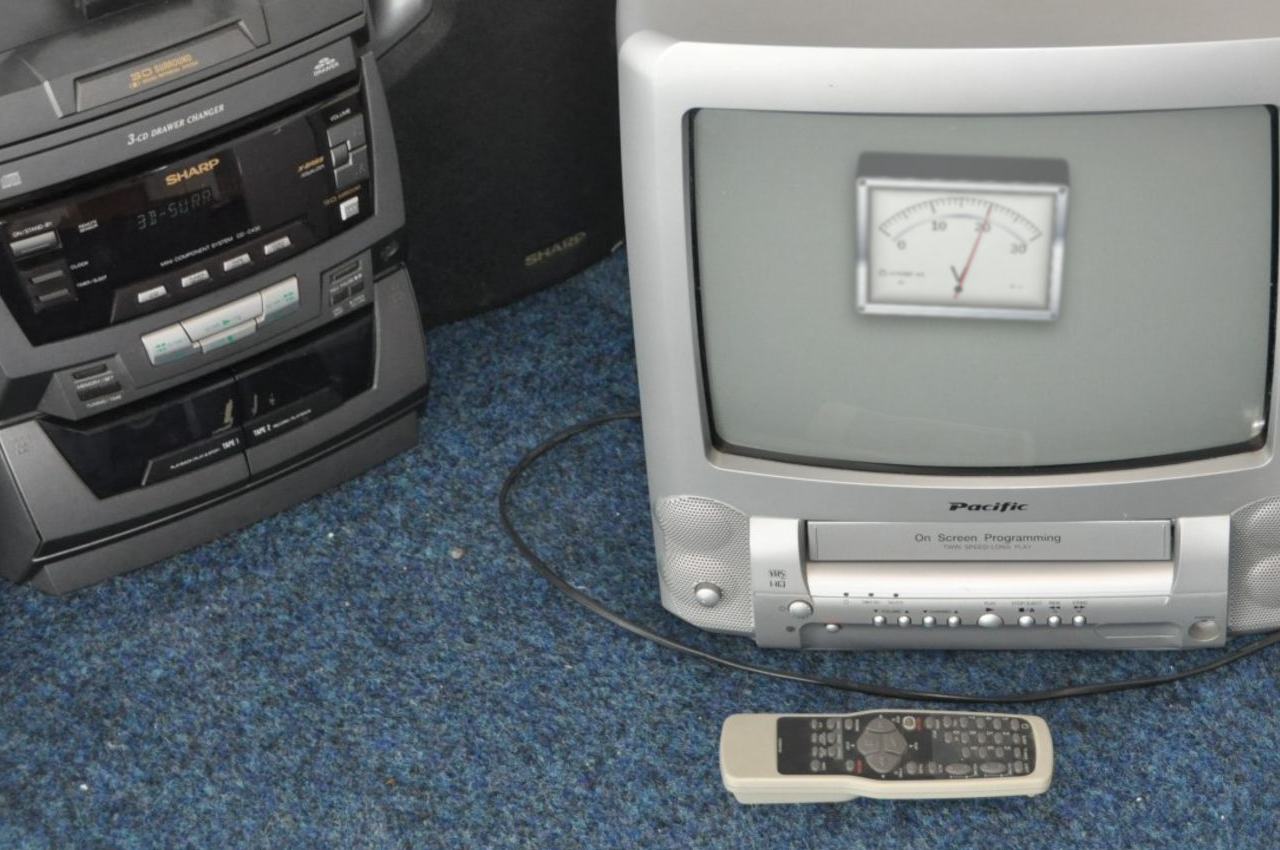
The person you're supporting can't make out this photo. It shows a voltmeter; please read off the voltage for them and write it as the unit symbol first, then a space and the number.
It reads V 20
